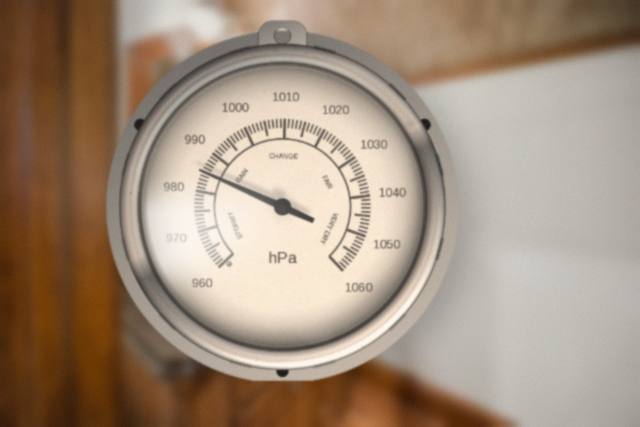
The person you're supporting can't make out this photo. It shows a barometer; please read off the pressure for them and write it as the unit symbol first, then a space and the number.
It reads hPa 985
